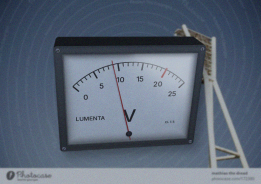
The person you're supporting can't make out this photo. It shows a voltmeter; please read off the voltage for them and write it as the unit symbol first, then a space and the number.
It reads V 9
